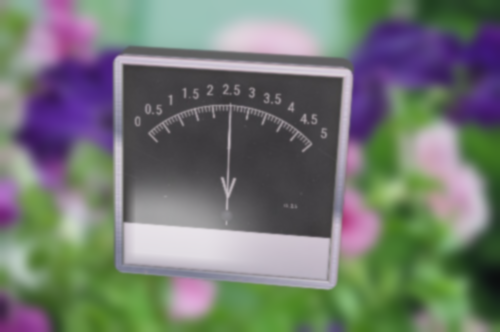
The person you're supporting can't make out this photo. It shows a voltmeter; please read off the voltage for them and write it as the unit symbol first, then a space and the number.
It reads V 2.5
